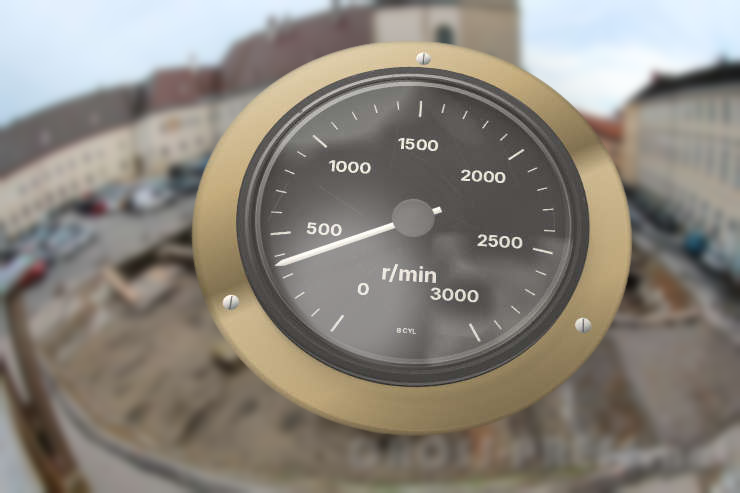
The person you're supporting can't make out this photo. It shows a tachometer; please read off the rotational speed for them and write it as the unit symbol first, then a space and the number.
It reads rpm 350
